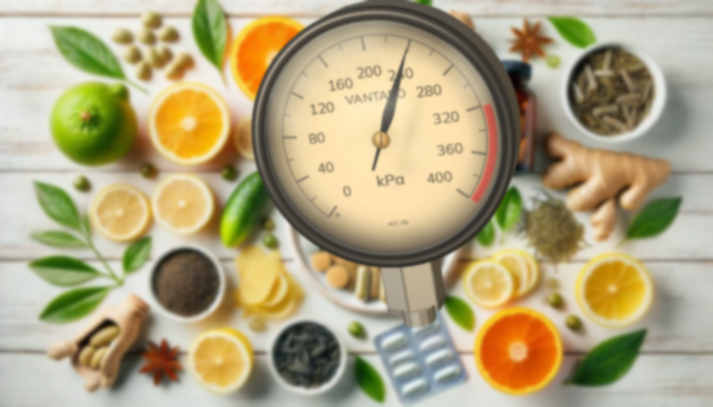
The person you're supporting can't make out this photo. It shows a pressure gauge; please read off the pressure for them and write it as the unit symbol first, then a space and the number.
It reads kPa 240
